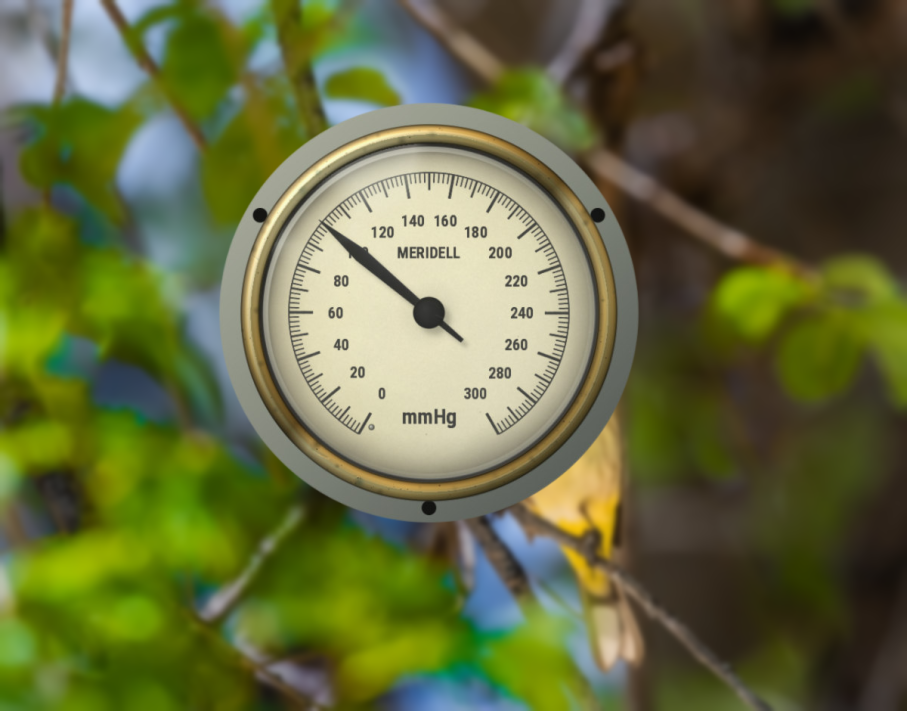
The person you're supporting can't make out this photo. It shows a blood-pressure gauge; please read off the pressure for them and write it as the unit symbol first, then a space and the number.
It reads mmHg 100
